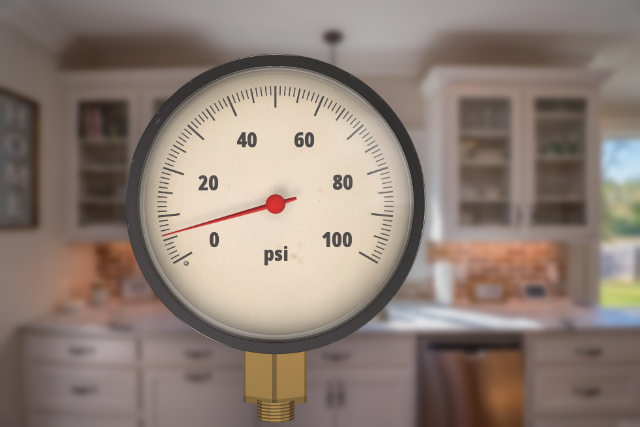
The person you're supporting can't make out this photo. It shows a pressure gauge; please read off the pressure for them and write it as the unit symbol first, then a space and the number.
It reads psi 6
